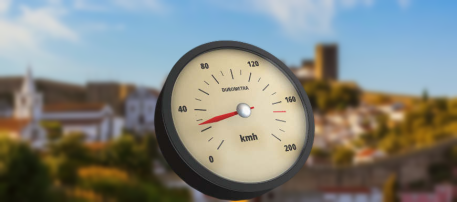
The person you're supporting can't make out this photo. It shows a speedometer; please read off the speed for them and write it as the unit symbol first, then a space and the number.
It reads km/h 25
